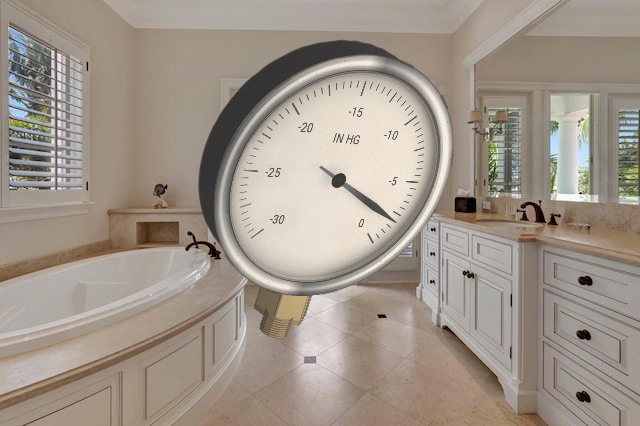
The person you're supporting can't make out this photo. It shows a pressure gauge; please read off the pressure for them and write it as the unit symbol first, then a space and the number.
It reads inHg -2
